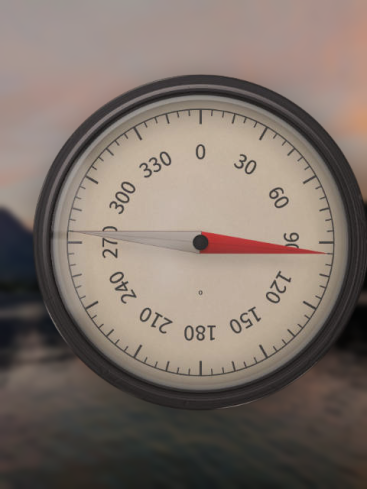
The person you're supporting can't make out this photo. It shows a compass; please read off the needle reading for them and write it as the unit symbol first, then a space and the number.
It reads ° 95
